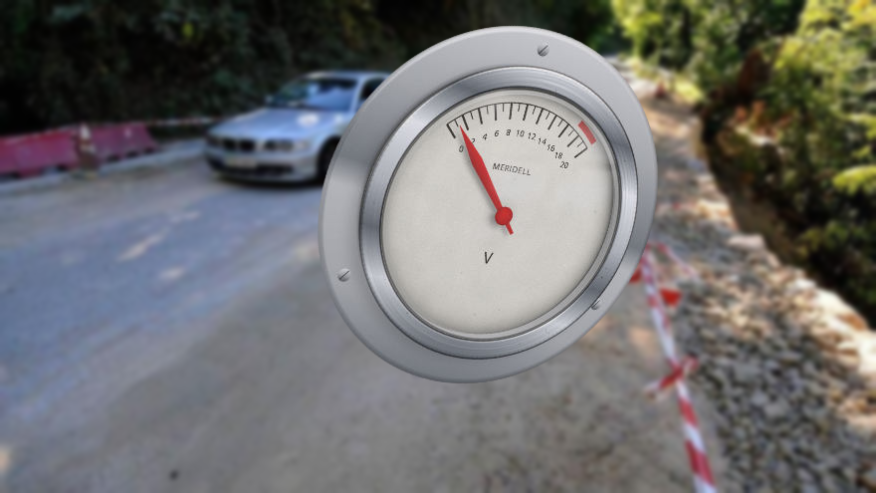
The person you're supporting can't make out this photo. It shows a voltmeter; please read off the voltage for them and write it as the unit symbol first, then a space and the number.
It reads V 1
